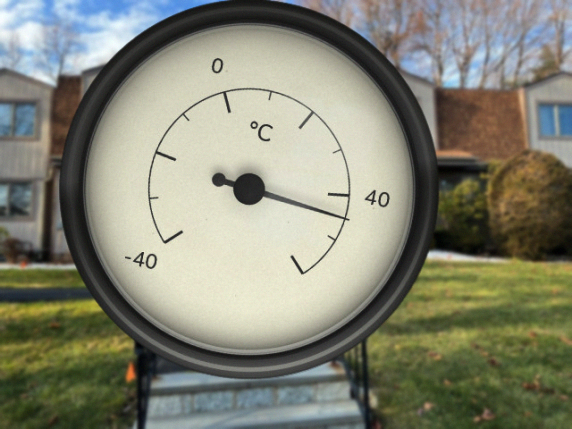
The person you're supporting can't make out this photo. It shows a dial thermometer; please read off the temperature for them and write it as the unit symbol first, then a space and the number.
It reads °C 45
